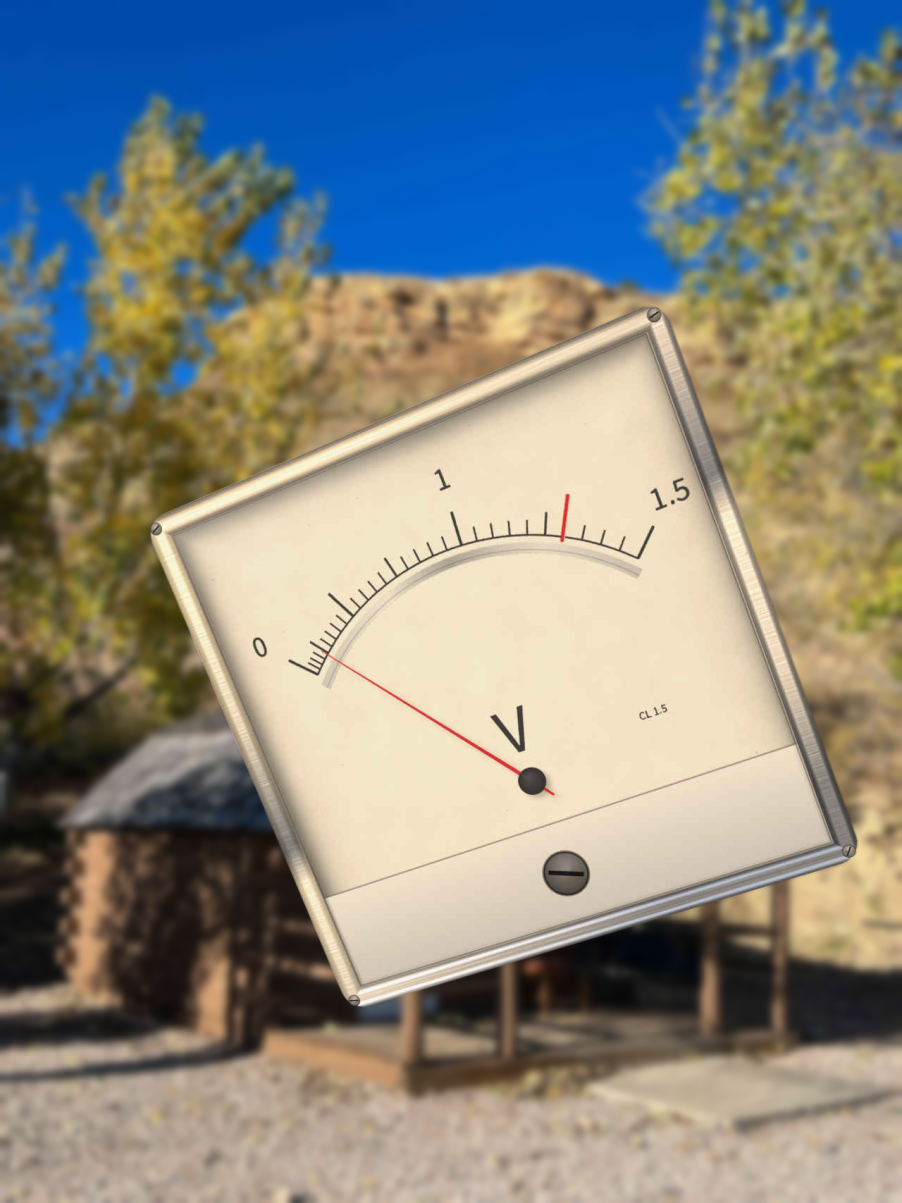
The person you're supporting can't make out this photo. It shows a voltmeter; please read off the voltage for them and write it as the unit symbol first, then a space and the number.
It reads V 0.25
